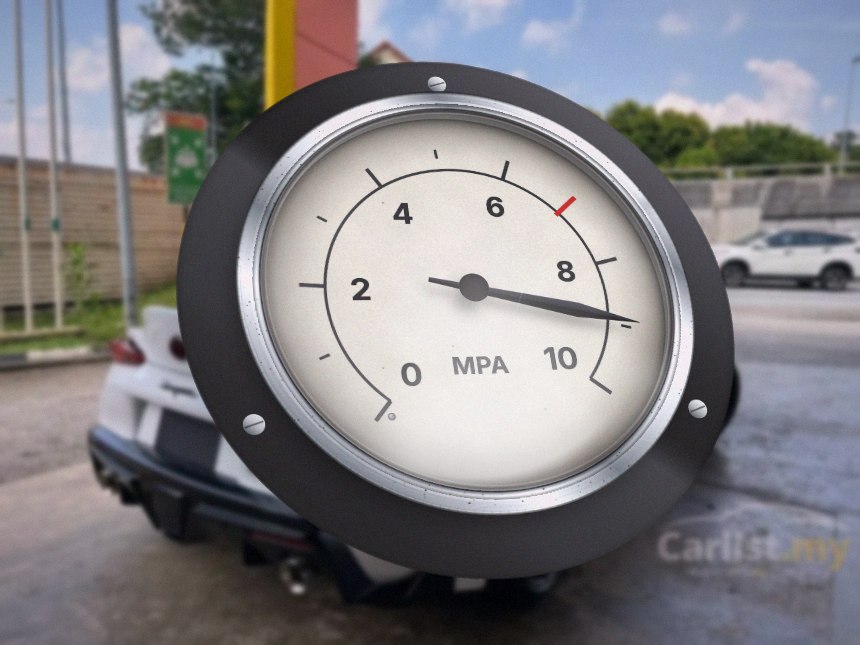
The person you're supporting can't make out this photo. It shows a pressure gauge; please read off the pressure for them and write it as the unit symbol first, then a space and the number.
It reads MPa 9
